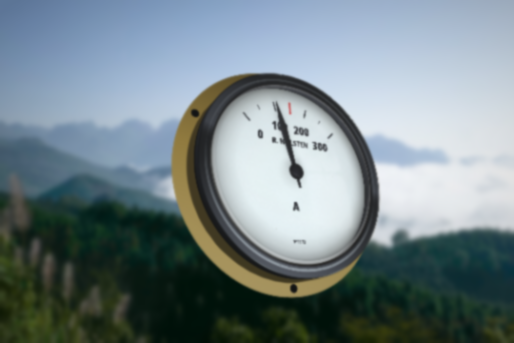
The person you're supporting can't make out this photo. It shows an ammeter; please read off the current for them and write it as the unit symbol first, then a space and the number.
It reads A 100
